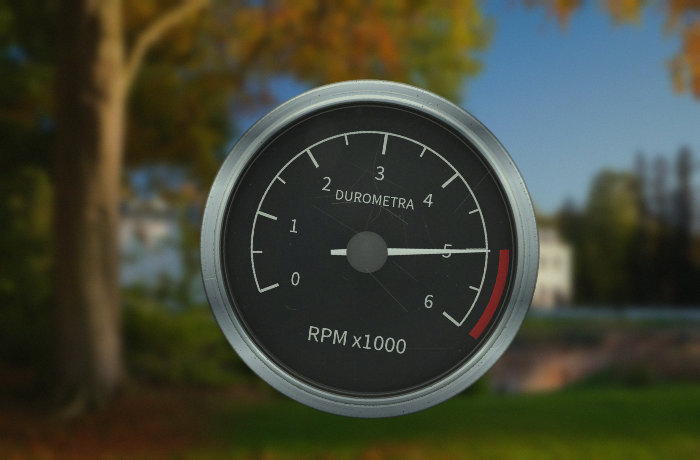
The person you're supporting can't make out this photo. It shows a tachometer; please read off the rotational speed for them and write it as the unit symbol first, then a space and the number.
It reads rpm 5000
